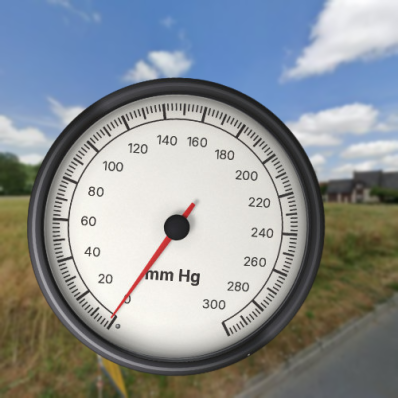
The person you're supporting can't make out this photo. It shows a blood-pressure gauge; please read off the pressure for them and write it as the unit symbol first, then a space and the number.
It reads mmHg 2
